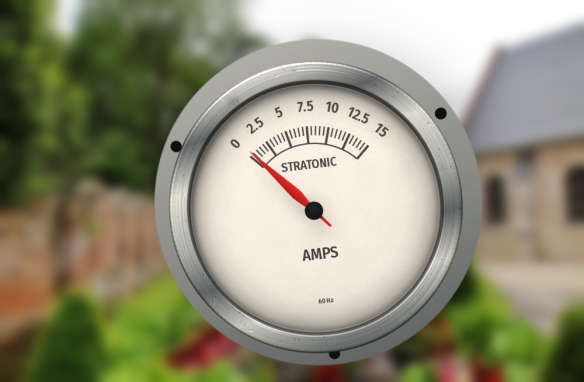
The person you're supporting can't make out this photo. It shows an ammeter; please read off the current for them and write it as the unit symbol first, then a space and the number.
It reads A 0.5
